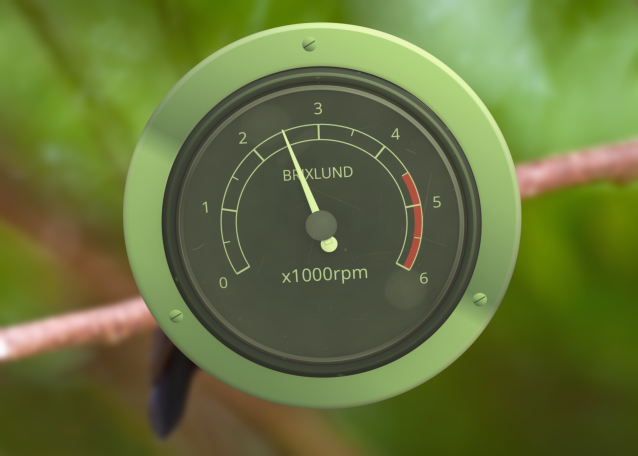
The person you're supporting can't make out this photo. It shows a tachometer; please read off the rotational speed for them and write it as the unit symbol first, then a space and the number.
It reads rpm 2500
